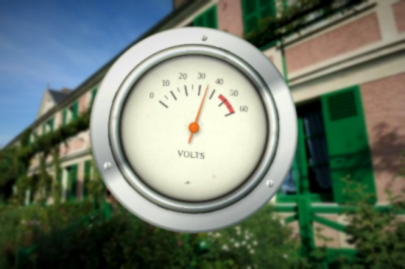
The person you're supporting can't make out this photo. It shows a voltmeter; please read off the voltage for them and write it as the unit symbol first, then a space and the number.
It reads V 35
